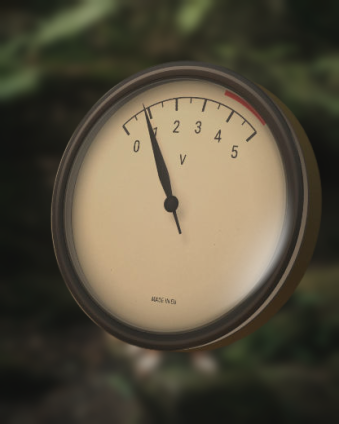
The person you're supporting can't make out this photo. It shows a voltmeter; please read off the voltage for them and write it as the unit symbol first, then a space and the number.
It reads V 1
